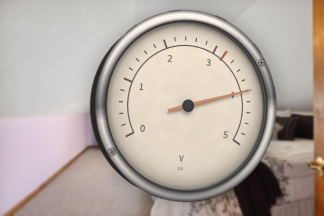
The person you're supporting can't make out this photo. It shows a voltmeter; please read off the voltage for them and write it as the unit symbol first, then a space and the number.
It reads V 4
